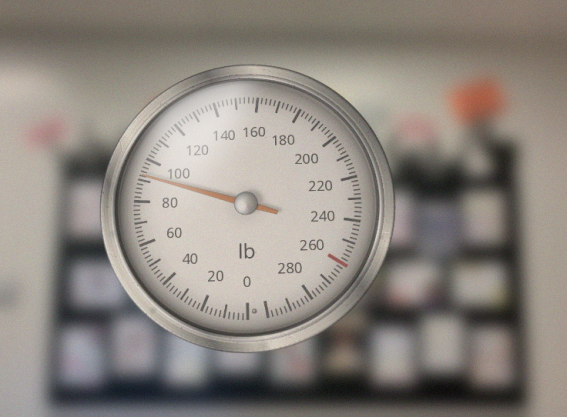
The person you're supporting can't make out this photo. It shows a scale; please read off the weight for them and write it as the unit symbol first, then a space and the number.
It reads lb 92
